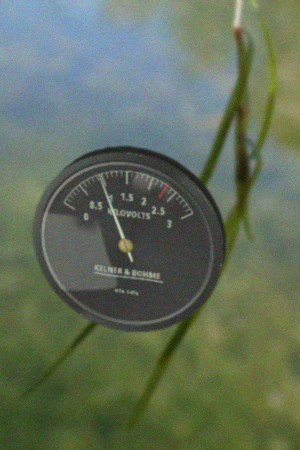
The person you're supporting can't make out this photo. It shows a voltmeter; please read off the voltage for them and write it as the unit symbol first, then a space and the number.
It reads kV 1
